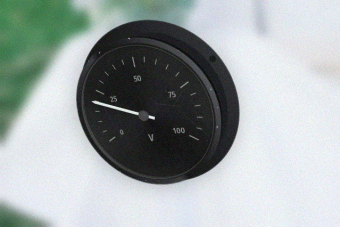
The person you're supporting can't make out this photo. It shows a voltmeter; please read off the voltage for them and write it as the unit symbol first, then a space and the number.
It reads V 20
